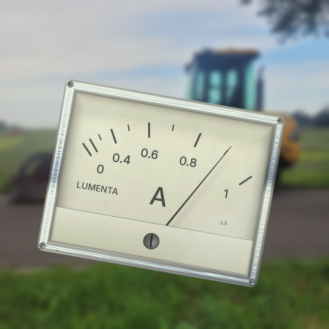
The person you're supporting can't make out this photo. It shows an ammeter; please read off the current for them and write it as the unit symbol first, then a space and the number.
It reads A 0.9
